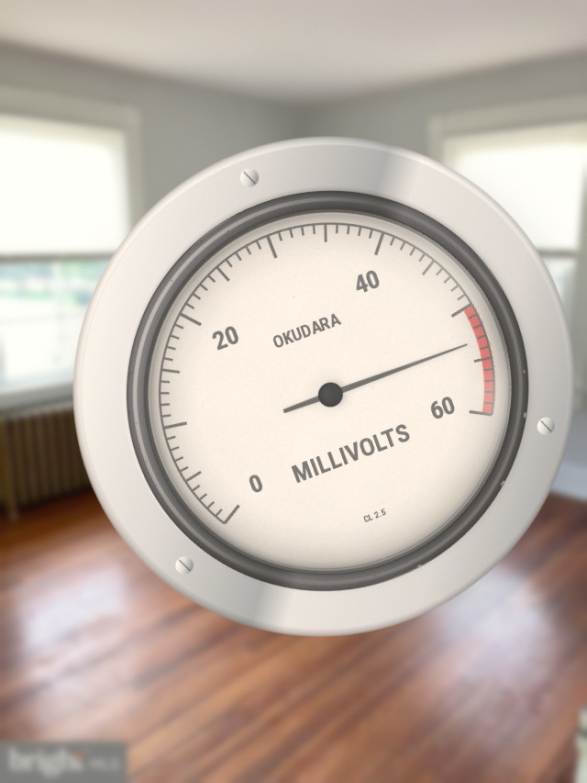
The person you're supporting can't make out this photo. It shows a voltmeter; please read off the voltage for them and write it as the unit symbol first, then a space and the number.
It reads mV 53
